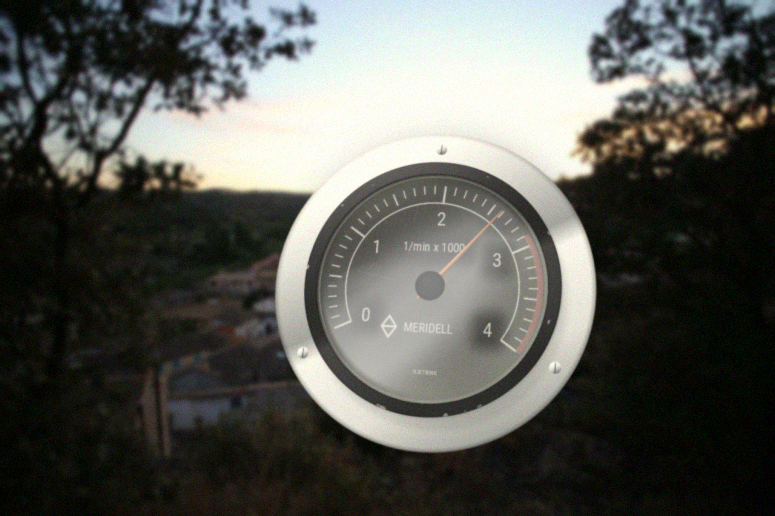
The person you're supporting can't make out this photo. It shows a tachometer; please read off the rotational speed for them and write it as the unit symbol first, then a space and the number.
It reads rpm 2600
